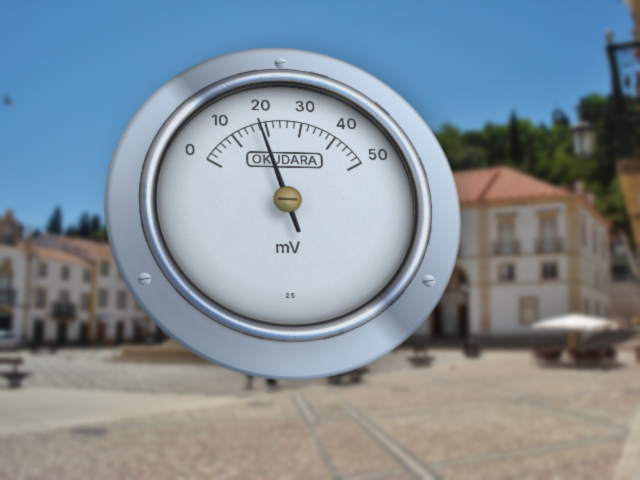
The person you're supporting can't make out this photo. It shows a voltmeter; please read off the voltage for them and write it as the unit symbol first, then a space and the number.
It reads mV 18
